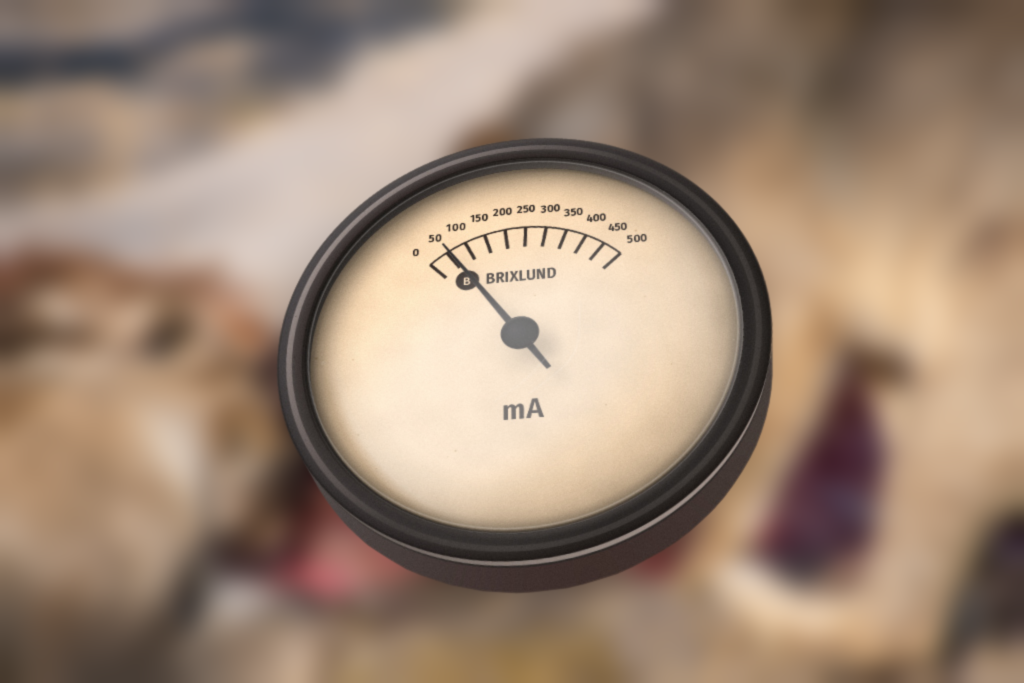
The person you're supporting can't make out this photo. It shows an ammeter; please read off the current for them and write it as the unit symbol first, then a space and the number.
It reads mA 50
